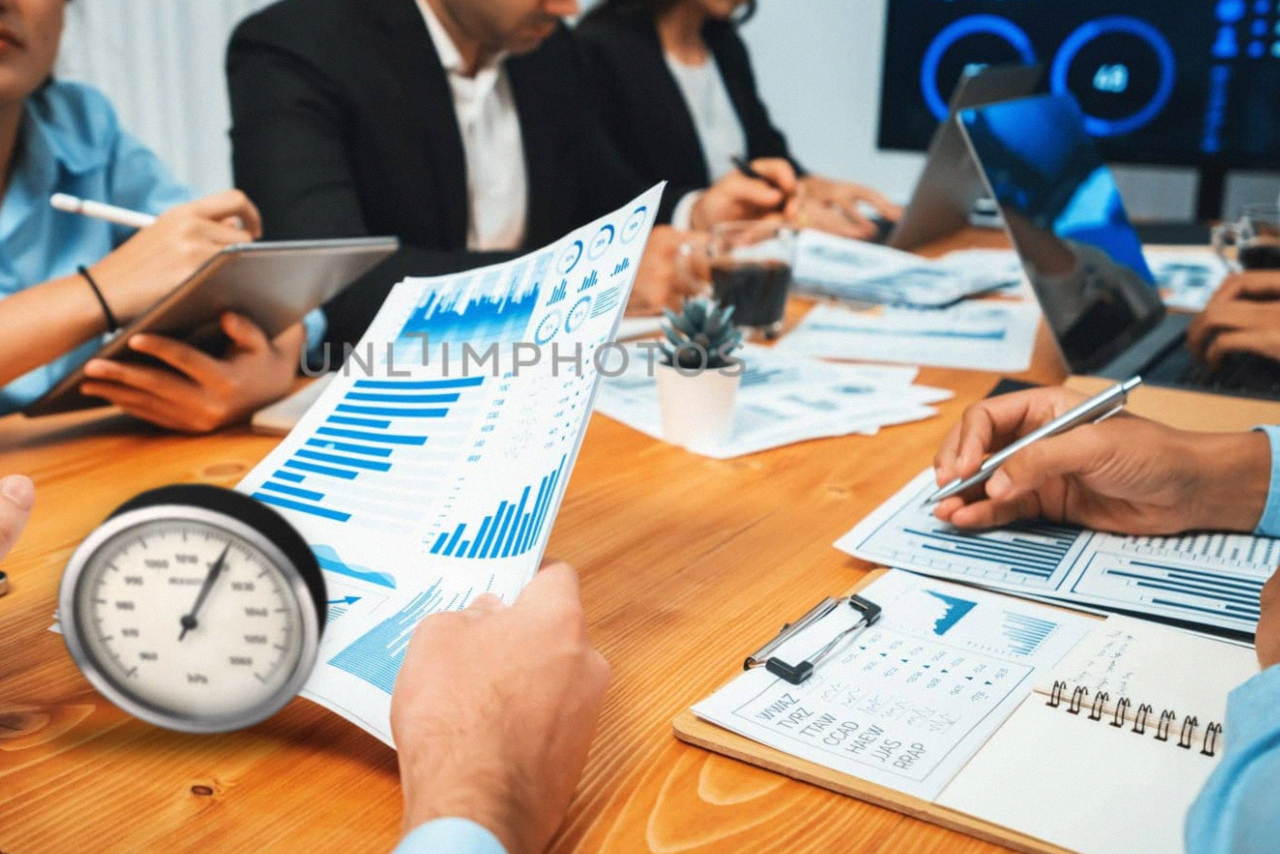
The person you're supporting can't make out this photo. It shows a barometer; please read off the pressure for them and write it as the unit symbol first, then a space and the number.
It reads hPa 1020
